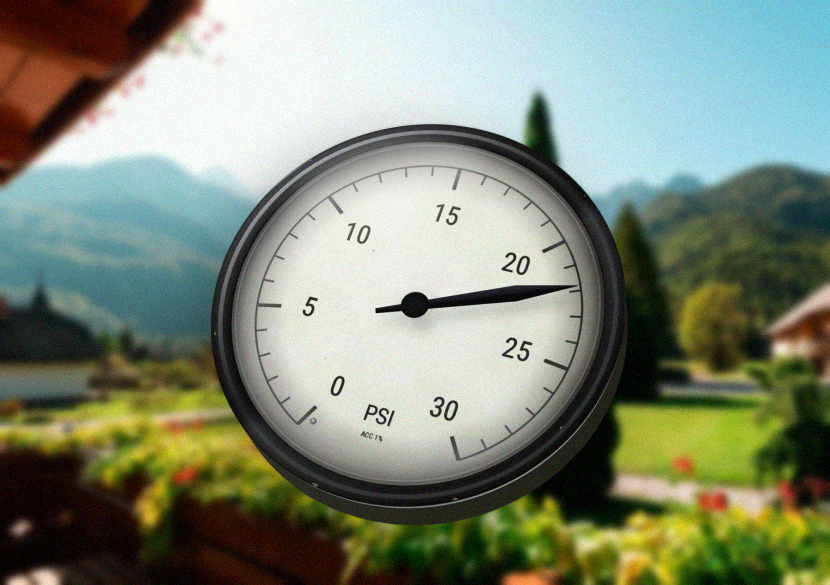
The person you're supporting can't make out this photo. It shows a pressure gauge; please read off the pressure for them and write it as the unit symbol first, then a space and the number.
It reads psi 22
